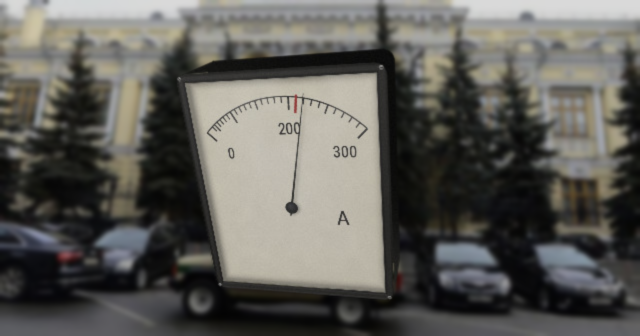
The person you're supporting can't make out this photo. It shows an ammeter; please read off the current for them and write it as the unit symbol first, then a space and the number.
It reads A 220
